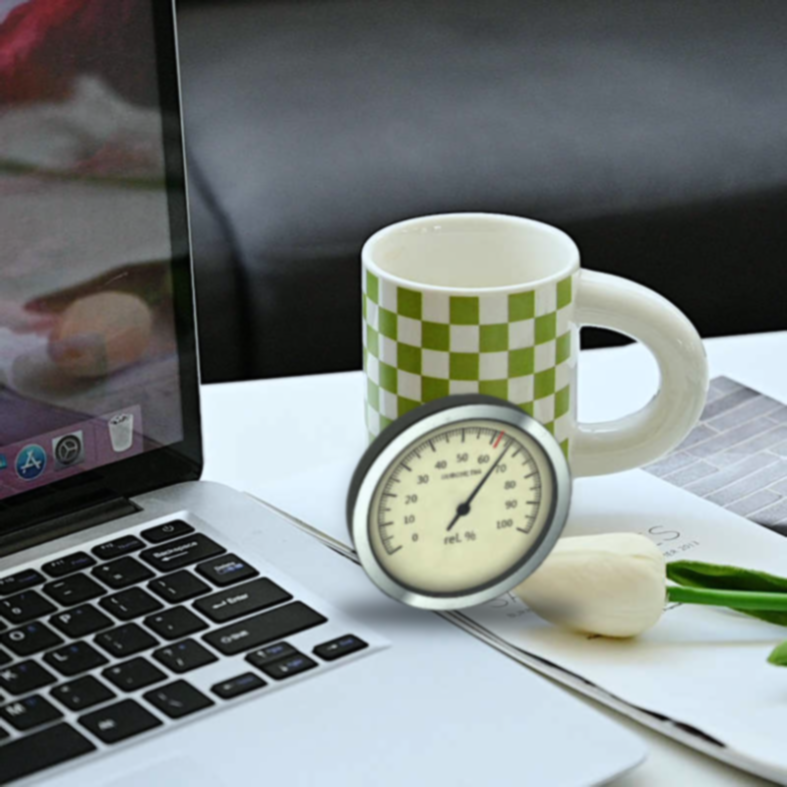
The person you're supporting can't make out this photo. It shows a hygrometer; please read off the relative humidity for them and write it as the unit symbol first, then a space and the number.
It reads % 65
